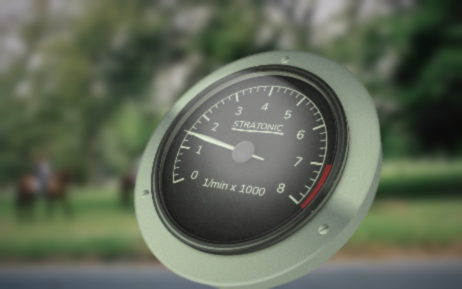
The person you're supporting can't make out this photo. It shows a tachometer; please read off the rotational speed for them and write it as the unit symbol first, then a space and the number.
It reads rpm 1400
